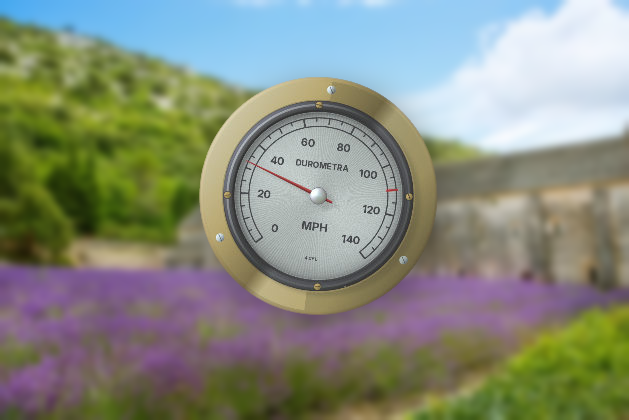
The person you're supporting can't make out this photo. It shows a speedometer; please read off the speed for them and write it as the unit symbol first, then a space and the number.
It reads mph 32.5
